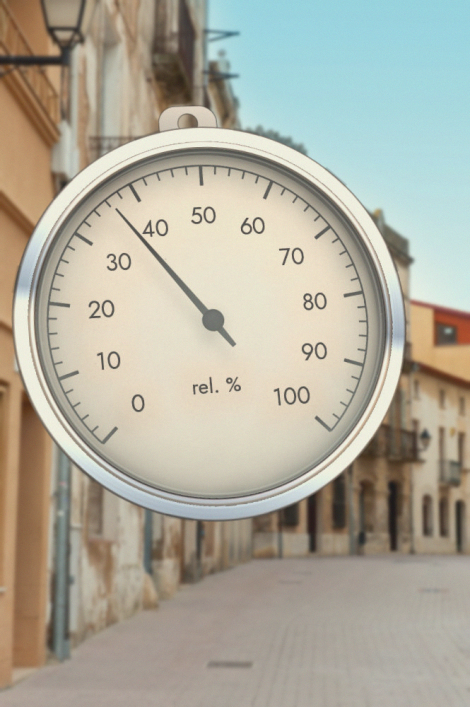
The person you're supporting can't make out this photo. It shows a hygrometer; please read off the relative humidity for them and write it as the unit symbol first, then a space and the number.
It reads % 36
